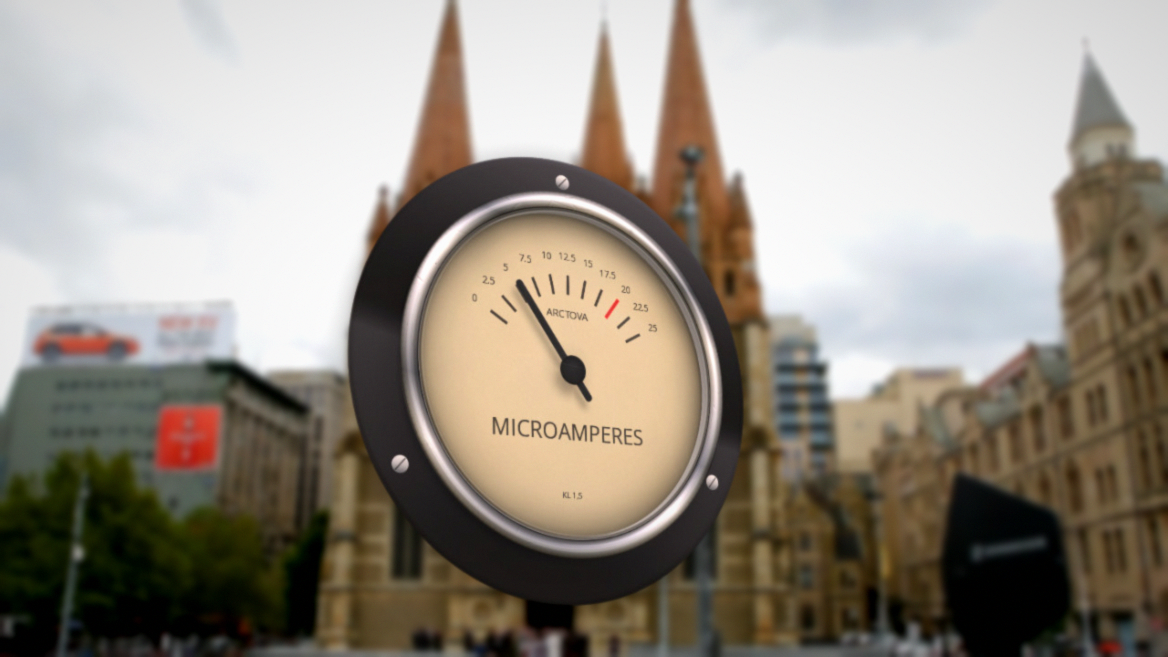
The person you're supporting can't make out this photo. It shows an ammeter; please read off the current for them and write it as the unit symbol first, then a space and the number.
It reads µA 5
